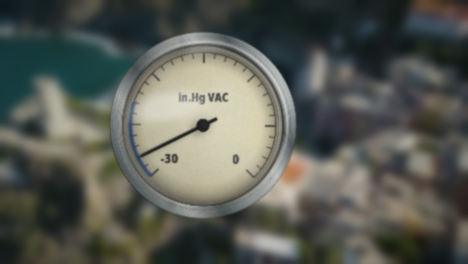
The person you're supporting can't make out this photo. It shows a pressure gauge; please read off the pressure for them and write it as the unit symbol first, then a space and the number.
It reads inHg -28
